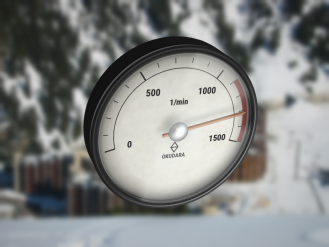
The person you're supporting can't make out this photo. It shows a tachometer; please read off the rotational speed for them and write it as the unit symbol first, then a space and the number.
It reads rpm 1300
